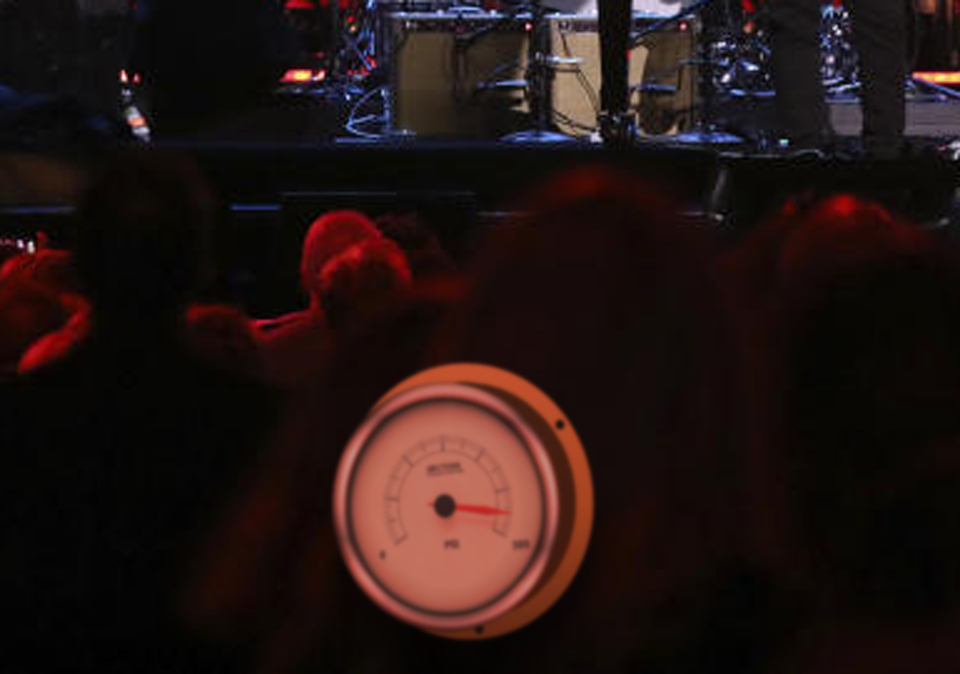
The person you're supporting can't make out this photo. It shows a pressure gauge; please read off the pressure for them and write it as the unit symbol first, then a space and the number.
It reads psi 275
